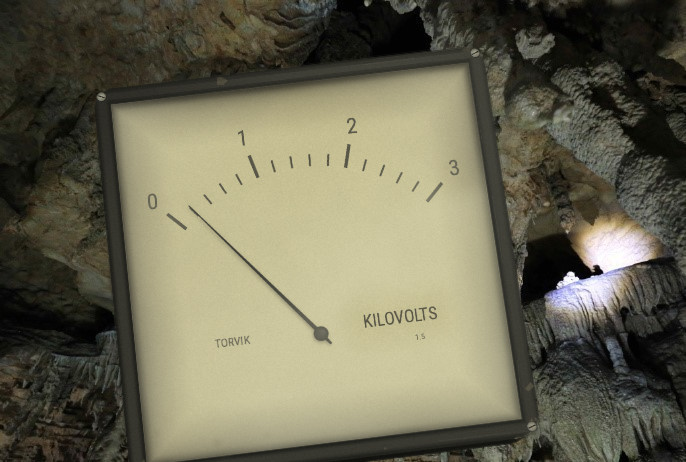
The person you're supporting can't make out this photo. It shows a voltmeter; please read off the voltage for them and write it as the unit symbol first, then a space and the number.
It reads kV 0.2
